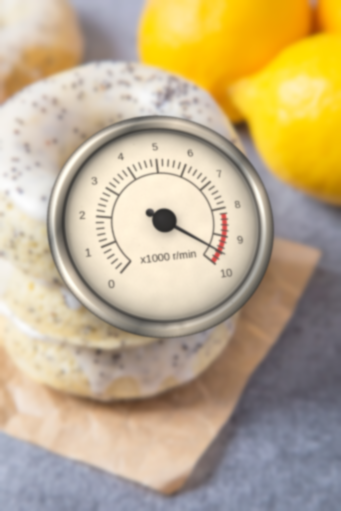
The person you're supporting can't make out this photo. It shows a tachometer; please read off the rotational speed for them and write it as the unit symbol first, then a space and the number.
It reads rpm 9600
